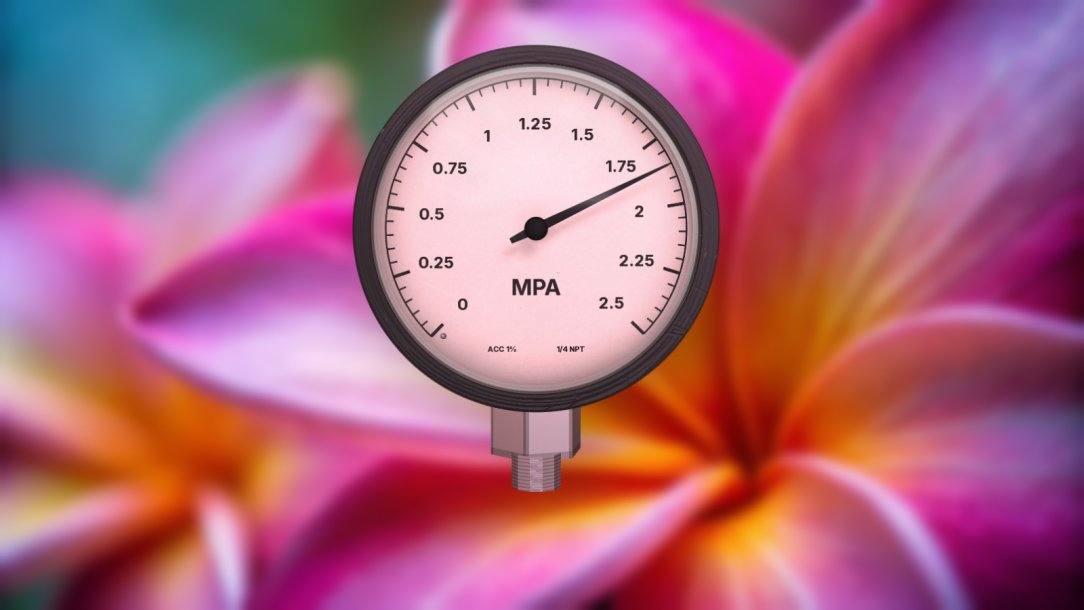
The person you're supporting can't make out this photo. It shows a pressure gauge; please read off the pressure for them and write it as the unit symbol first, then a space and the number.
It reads MPa 1.85
